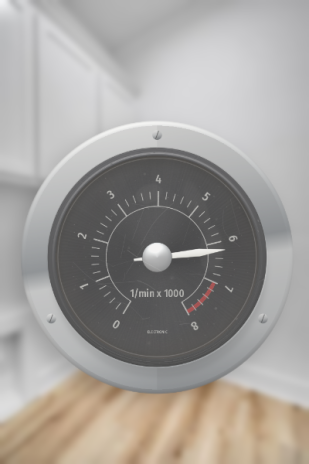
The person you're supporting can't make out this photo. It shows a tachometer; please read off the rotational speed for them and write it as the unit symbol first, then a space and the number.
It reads rpm 6200
